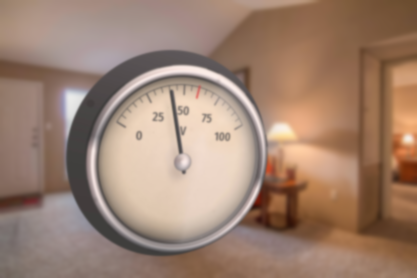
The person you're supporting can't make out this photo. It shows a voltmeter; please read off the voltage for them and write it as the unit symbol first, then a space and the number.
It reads V 40
